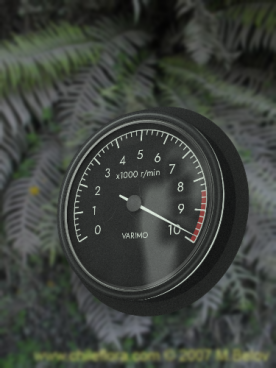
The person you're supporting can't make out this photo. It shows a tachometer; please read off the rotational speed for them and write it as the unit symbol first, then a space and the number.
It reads rpm 9800
